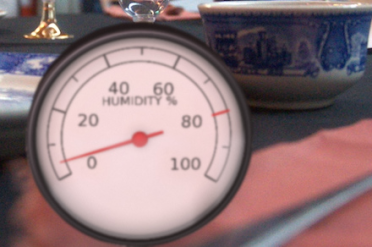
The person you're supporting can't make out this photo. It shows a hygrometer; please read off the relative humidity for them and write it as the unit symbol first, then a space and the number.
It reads % 5
